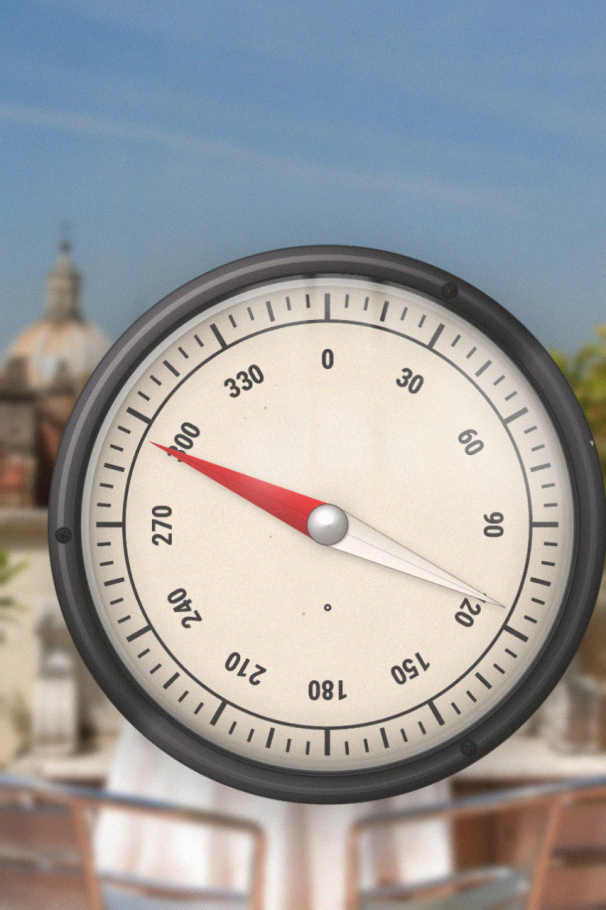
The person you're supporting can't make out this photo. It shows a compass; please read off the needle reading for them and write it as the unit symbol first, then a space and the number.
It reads ° 295
